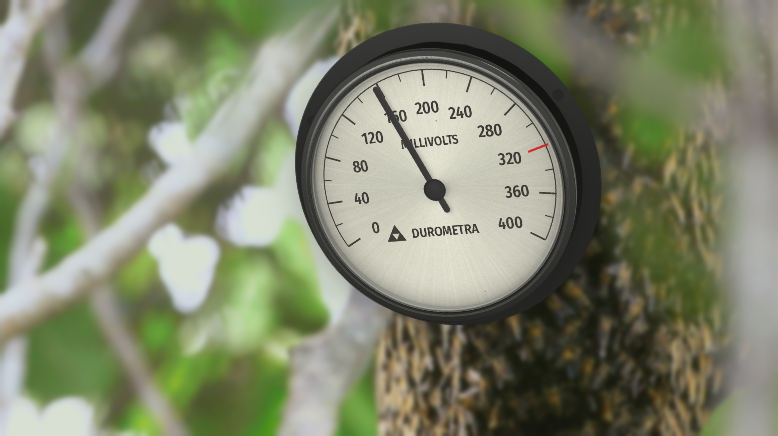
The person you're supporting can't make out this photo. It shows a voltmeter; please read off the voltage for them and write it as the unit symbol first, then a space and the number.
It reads mV 160
